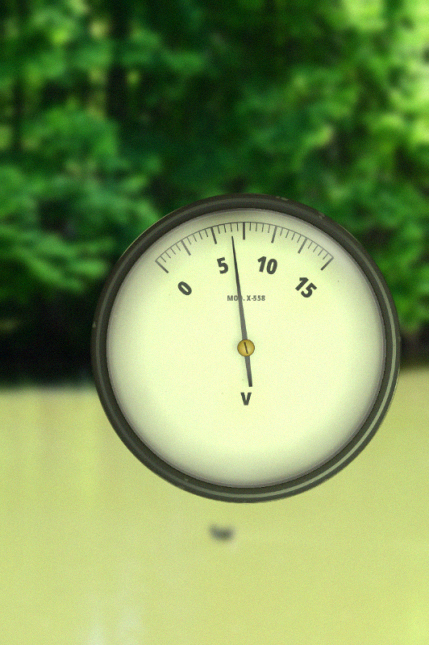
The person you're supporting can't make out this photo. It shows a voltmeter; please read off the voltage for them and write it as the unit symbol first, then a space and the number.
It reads V 6.5
